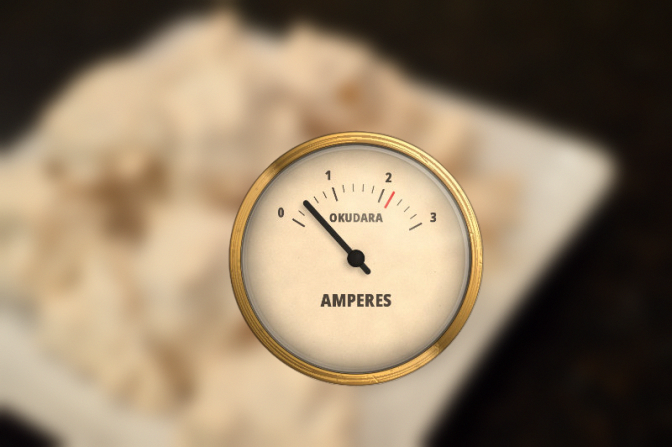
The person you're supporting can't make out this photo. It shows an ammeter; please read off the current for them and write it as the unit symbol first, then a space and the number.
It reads A 0.4
